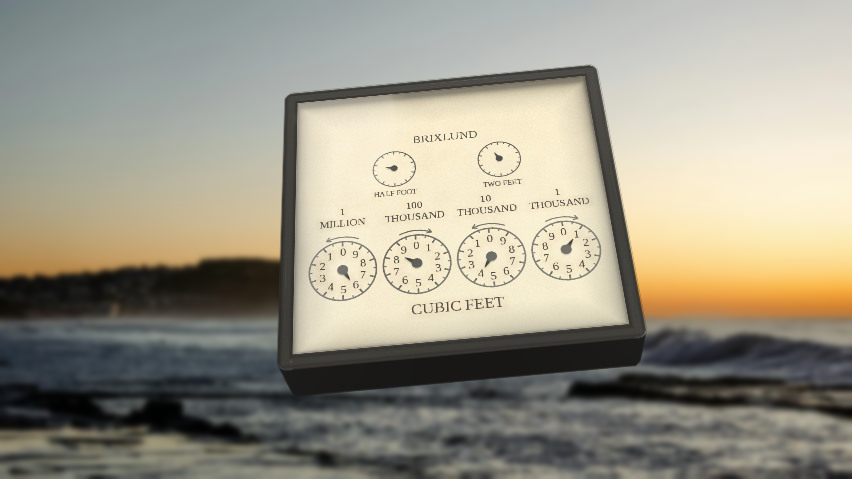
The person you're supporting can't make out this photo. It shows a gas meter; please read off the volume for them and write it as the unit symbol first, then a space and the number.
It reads ft³ 584100
